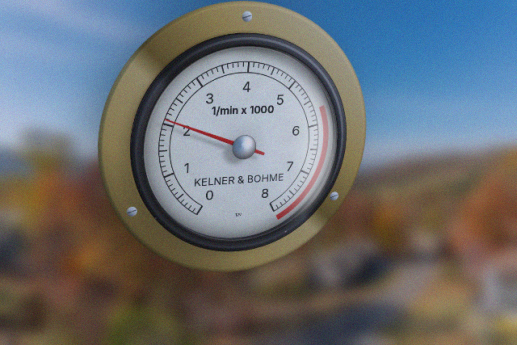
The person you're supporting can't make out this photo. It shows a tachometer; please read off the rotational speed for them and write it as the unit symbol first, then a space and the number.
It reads rpm 2100
